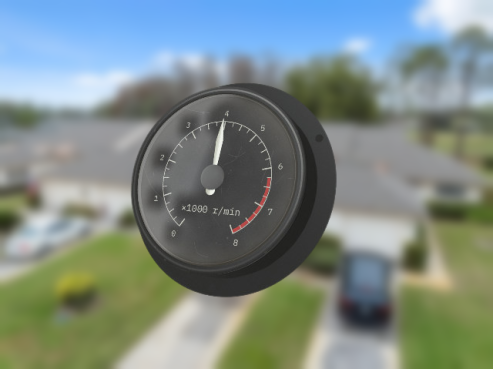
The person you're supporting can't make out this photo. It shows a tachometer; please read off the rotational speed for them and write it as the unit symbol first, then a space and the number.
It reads rpm 4000
